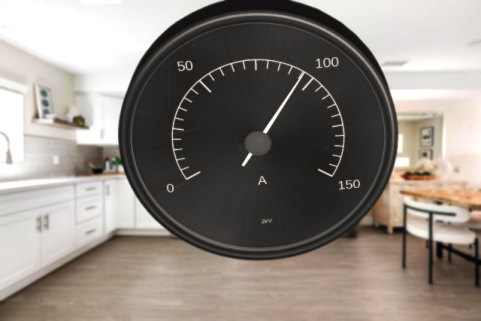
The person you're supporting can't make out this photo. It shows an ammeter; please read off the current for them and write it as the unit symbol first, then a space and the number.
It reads A 95
